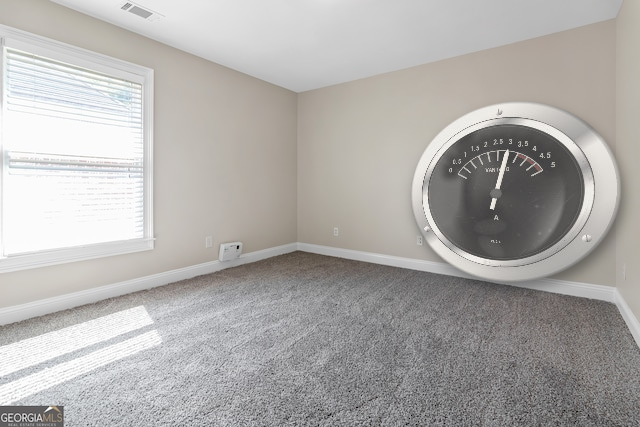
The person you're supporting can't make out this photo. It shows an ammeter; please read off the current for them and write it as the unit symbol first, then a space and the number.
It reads A 3
